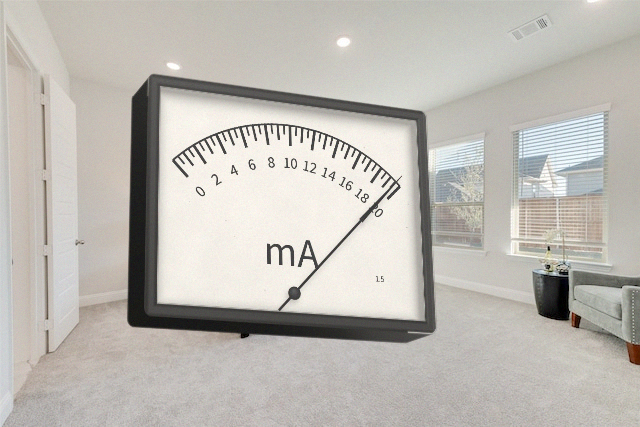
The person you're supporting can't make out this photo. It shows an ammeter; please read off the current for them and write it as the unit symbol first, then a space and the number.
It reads mA 19.5
